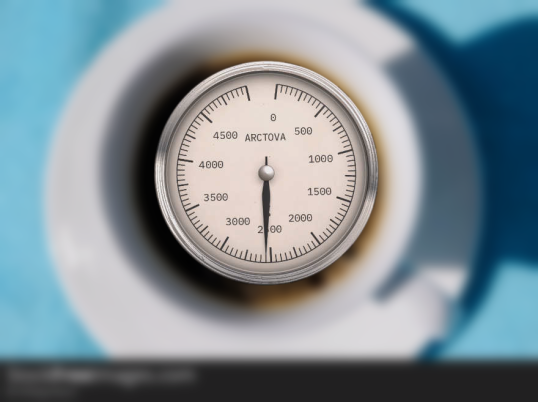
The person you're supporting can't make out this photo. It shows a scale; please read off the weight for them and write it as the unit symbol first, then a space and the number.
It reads g 2550
